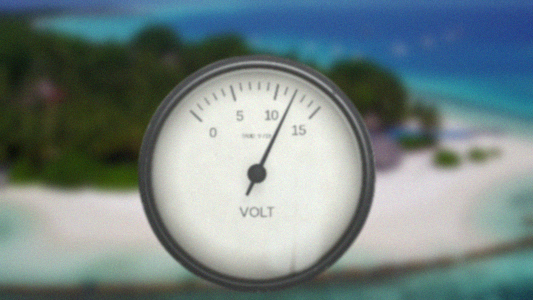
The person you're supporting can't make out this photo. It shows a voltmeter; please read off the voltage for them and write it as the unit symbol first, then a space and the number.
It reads V 12
